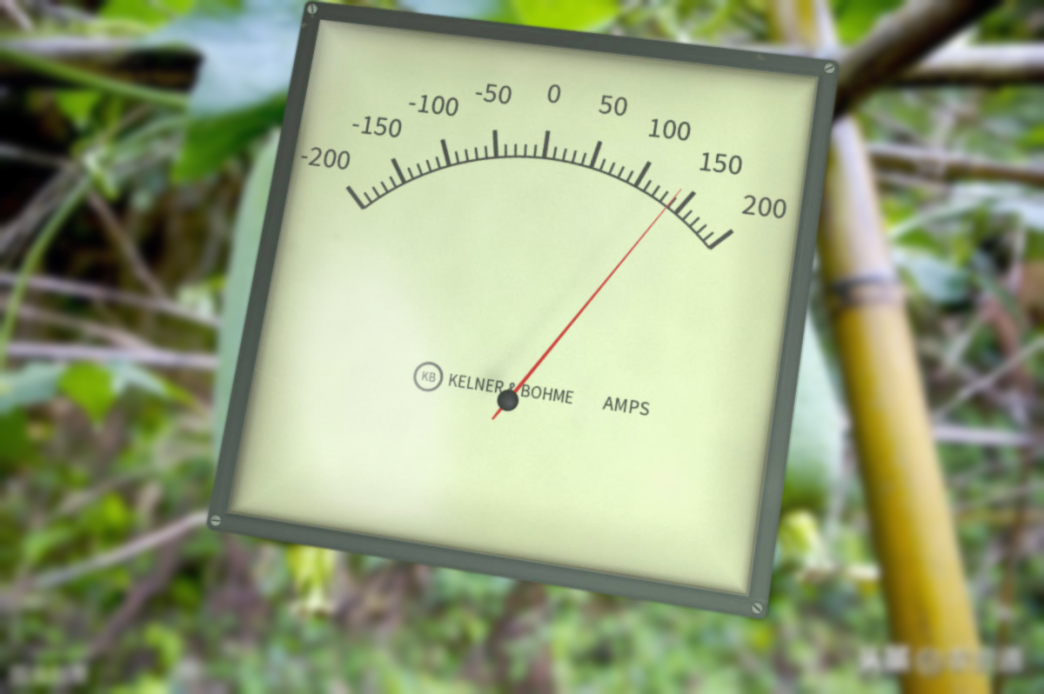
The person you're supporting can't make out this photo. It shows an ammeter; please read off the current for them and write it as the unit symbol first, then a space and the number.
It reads A 140
